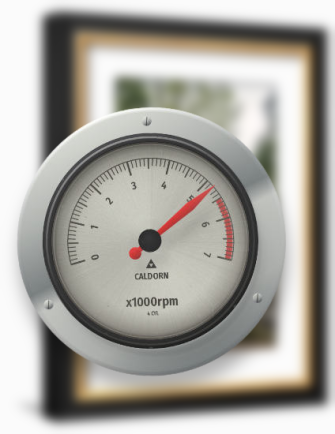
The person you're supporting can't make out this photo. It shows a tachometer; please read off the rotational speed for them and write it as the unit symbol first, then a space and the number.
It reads rpm 5200
